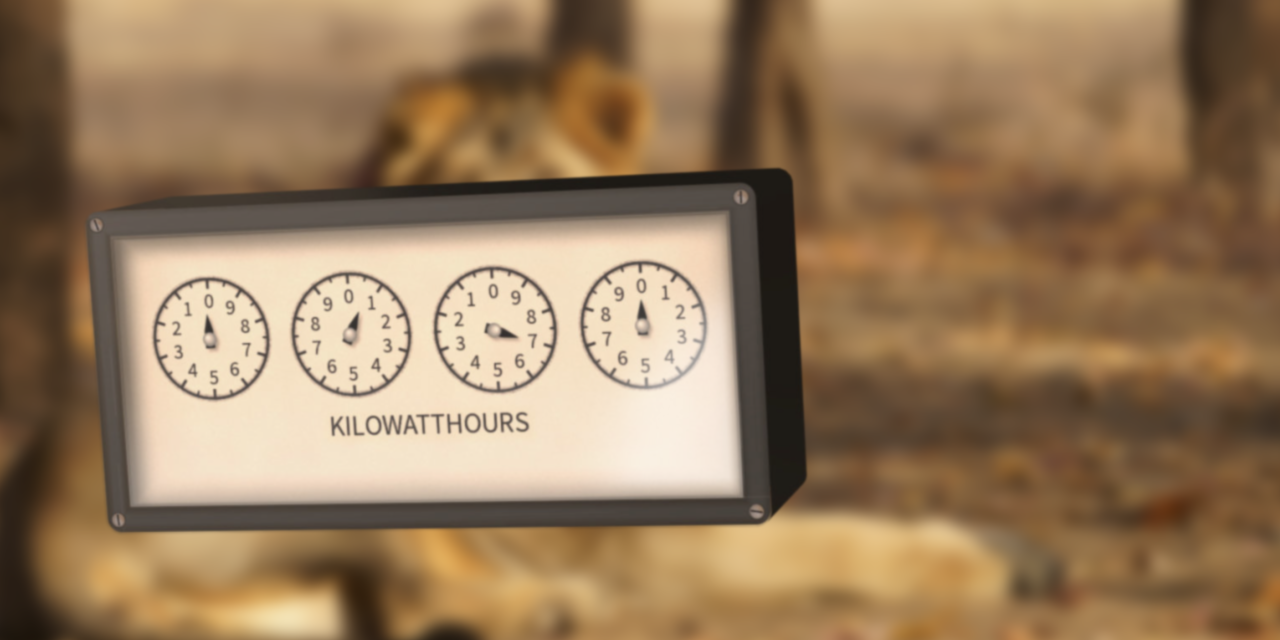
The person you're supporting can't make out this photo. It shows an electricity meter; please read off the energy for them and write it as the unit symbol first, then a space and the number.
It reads kWh 70
